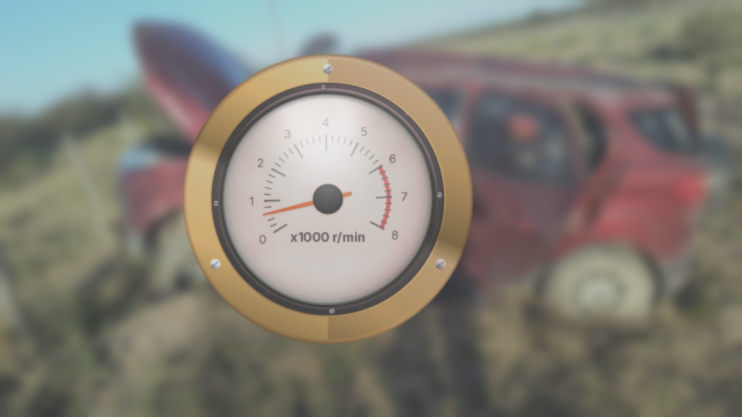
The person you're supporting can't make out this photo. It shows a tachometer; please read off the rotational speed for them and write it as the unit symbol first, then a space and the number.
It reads rpm 600
